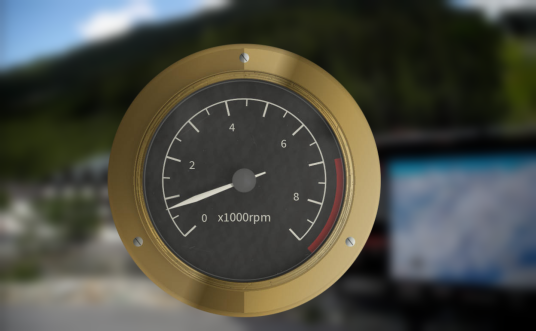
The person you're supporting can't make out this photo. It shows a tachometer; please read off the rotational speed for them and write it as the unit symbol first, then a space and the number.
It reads rpm 750
